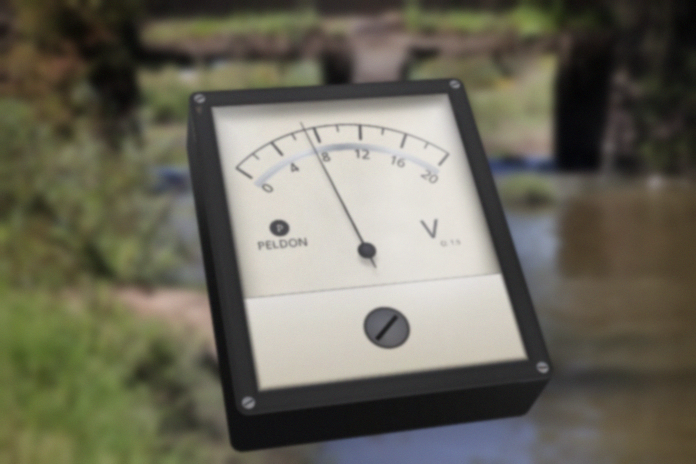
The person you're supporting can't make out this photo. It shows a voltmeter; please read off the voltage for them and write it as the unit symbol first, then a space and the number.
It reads V 7
